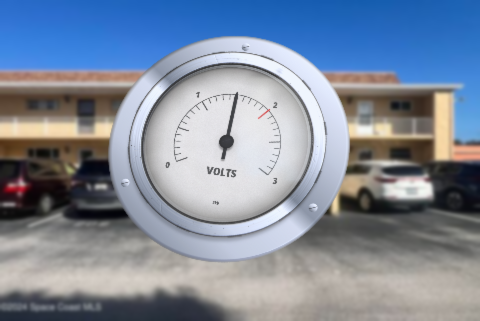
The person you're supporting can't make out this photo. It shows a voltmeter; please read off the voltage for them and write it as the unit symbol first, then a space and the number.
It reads V 1.5
